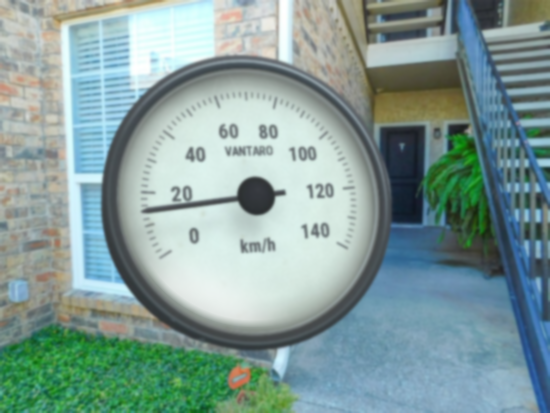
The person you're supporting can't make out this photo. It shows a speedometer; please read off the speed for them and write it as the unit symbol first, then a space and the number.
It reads km/h 14
